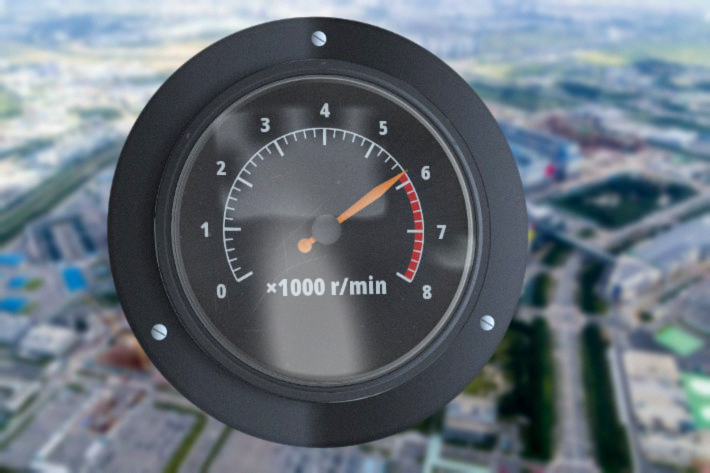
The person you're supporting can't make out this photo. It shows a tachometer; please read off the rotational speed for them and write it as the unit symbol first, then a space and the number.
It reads rpm 5800
